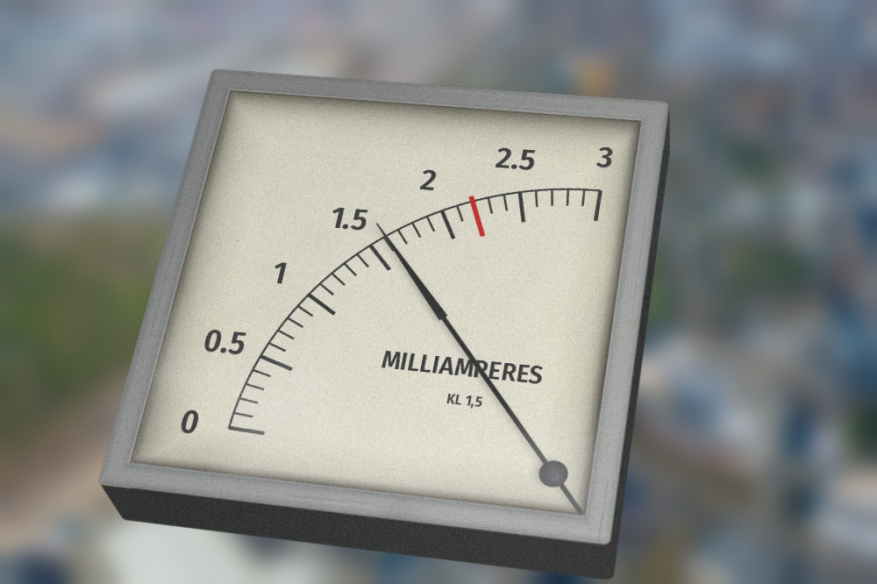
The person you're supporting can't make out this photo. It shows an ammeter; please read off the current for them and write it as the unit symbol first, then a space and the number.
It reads mA 1.6
